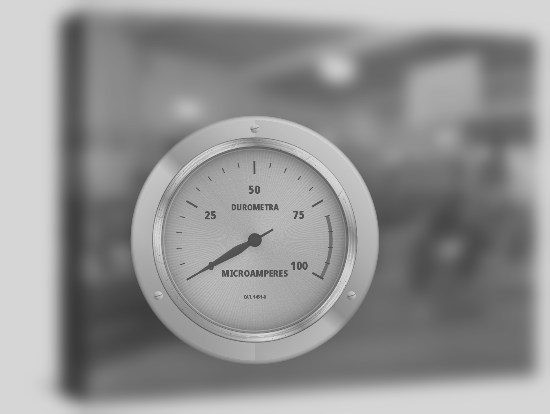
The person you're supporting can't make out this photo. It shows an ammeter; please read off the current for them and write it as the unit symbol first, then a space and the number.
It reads µA 0
